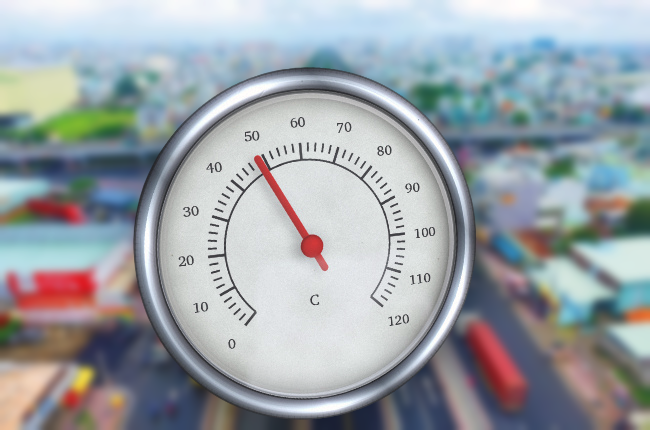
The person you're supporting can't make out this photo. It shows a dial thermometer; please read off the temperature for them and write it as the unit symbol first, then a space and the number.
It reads °C 48
